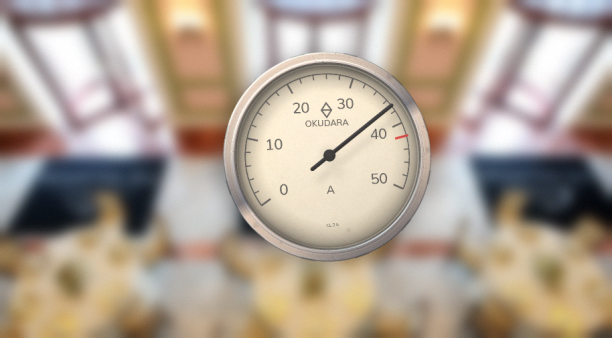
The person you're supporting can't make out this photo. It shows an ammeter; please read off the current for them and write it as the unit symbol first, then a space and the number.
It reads A 37
